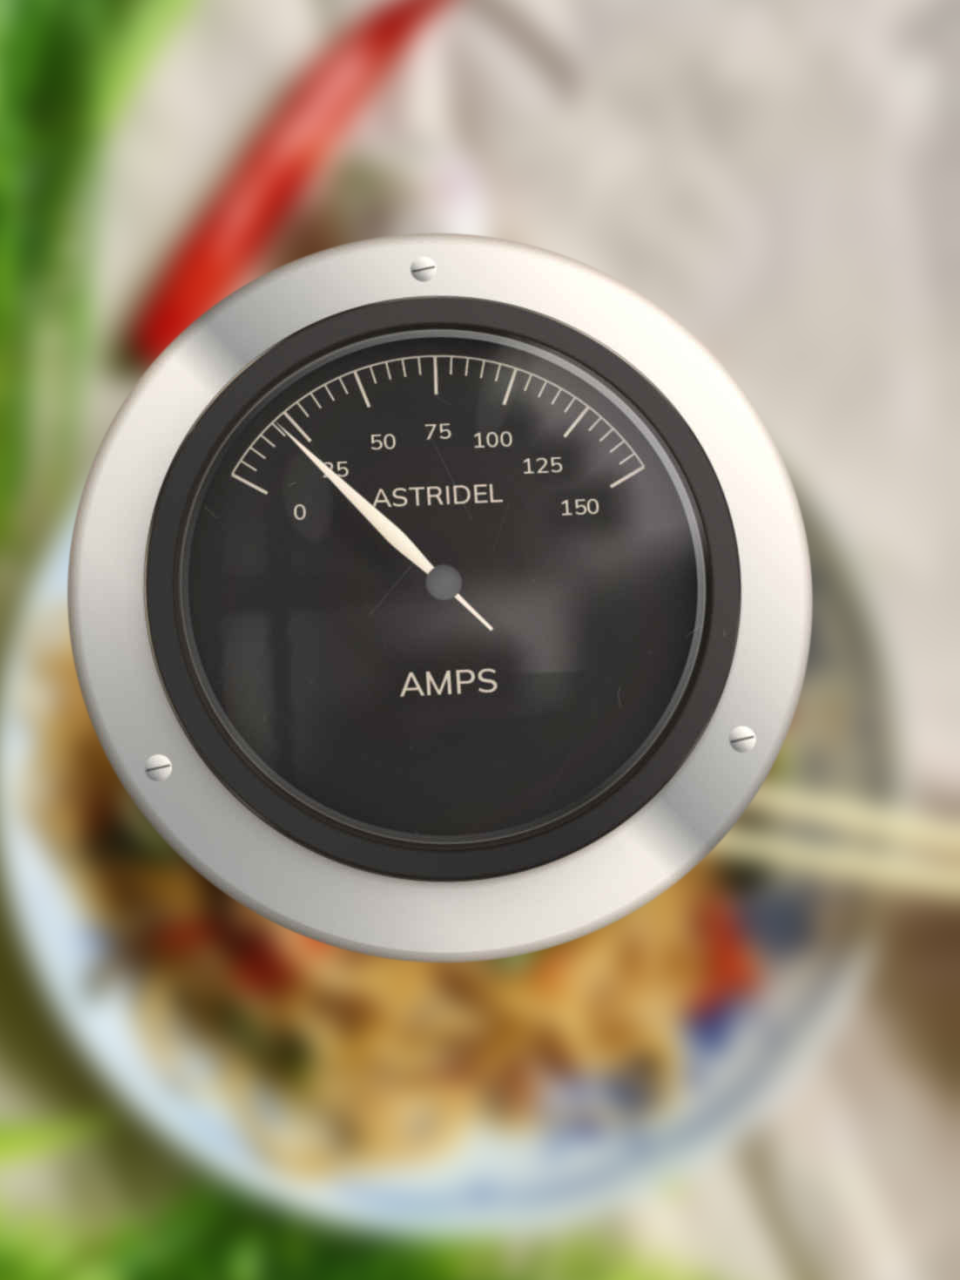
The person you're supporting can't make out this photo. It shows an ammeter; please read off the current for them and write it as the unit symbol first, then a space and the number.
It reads A 20
